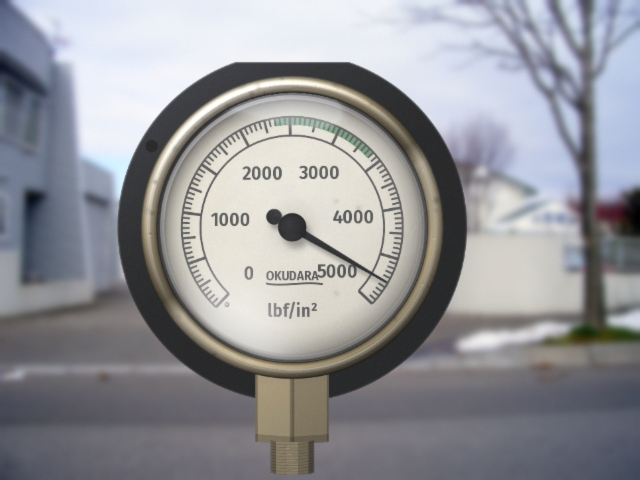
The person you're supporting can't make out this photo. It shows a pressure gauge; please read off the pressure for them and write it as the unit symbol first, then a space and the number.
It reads psi 4750
